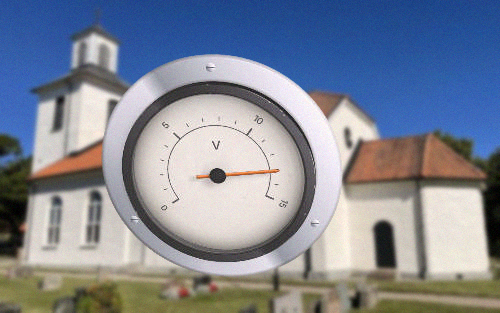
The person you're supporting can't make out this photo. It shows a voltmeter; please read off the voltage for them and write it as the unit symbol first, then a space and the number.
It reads V 13
